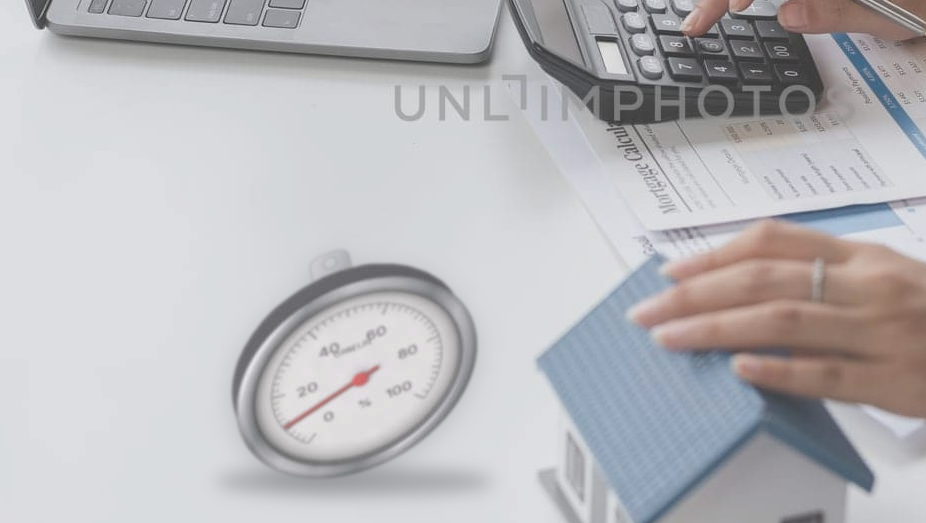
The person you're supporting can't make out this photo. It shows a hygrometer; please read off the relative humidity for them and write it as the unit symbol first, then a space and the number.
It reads % 10
